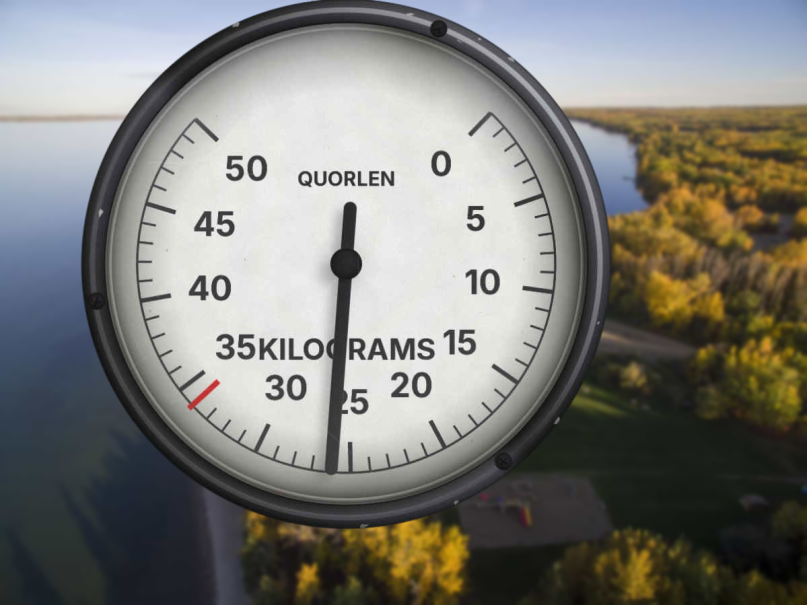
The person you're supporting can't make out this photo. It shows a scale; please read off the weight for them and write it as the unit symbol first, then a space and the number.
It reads kg 26
